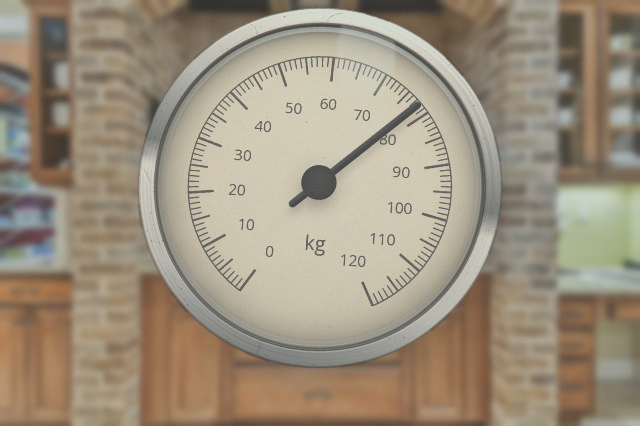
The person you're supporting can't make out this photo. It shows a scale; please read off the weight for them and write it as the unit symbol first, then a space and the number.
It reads kg 78
